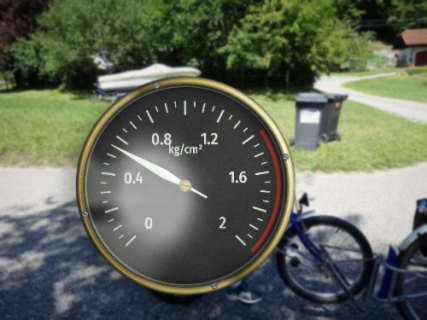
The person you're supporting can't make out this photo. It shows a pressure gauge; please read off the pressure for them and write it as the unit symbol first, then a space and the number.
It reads kg/cm² 0.55
